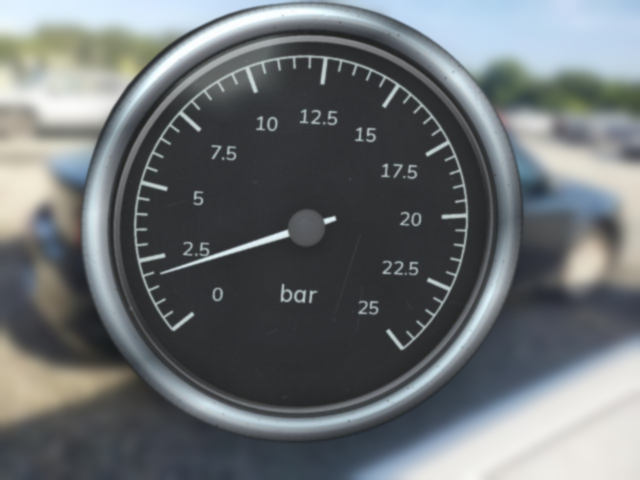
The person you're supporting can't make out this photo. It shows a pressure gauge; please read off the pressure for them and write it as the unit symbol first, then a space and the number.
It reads bar 2
